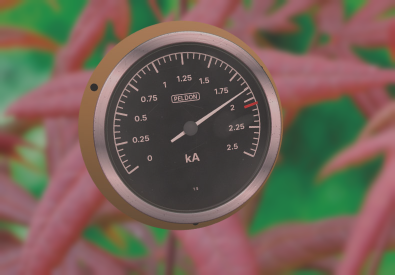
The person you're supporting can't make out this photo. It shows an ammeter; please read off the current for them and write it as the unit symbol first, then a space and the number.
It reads kA 1.9
